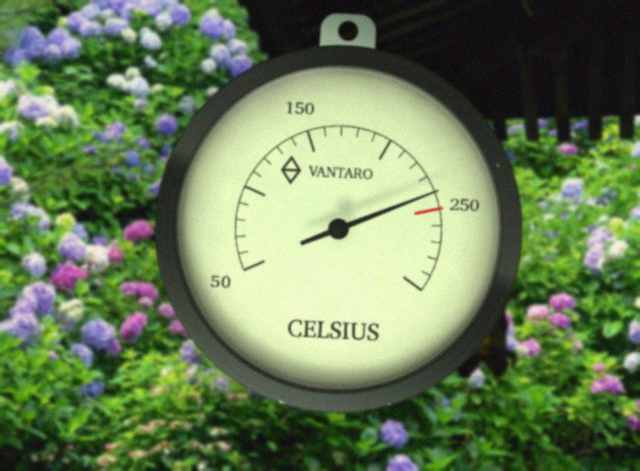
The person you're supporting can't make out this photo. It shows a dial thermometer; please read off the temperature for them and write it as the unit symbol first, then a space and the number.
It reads °C 240
